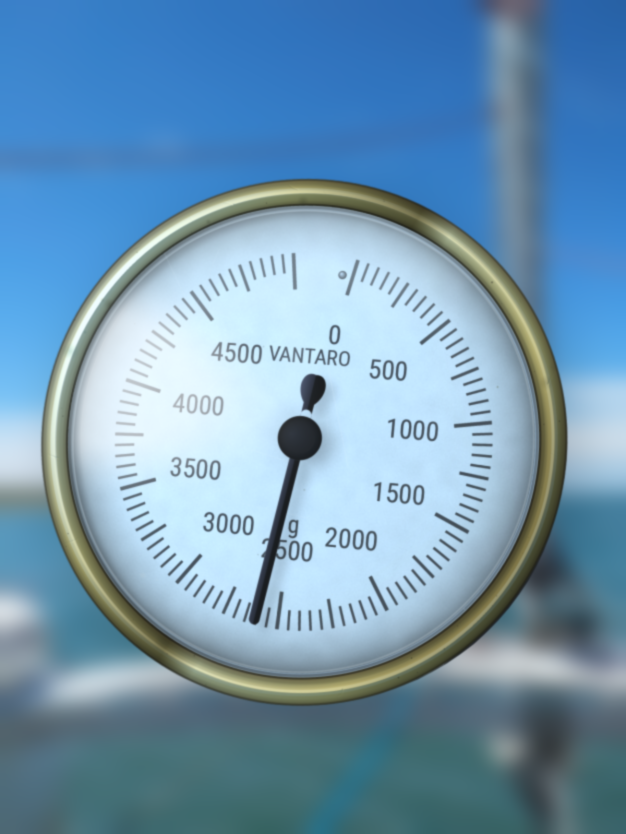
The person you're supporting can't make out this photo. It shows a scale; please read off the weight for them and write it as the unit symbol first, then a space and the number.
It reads g 2600
